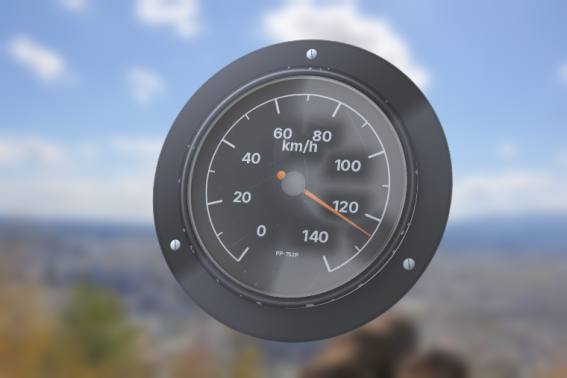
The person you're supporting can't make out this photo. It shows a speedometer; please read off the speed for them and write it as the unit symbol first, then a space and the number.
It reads km/h 125
